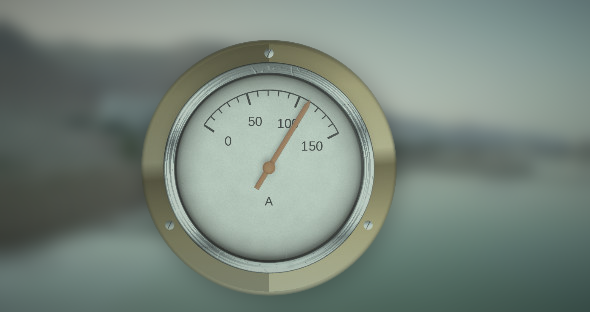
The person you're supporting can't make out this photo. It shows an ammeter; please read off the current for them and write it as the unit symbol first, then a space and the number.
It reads A 110
